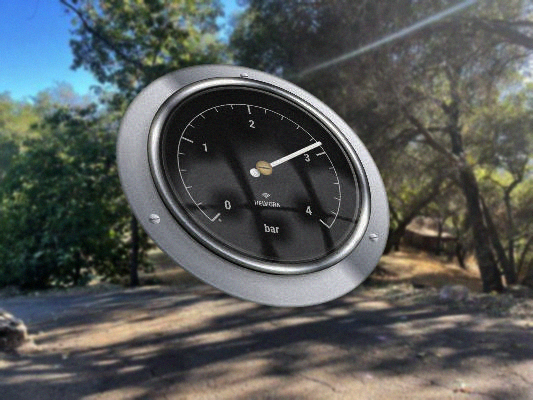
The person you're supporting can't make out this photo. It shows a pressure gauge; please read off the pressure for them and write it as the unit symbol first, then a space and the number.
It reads bar 2.9
